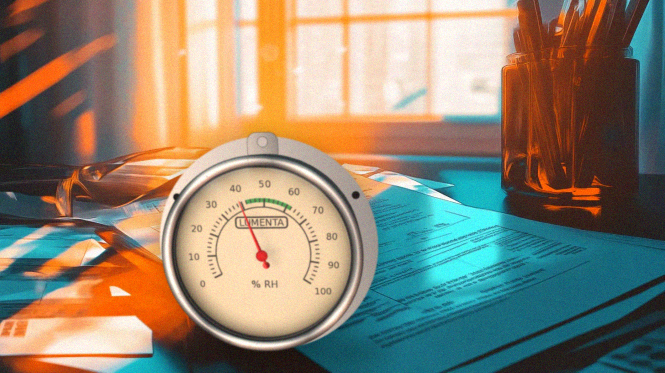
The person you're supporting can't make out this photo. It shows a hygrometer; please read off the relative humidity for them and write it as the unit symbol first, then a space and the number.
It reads % 40
